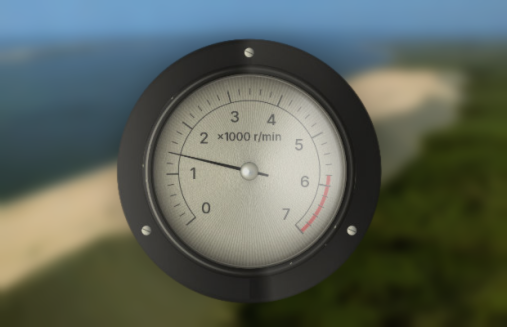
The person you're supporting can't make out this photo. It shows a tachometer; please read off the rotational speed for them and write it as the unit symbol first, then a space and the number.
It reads rpm 1400
